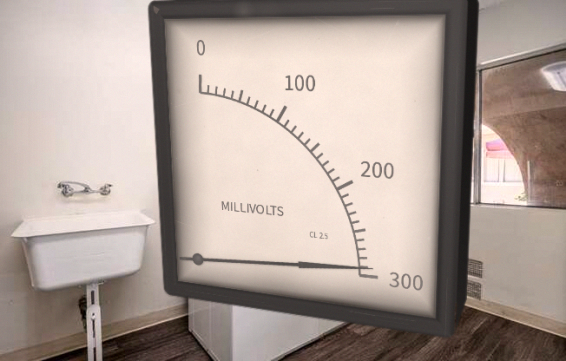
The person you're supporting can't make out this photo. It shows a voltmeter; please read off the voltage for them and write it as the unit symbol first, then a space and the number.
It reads mV 290
